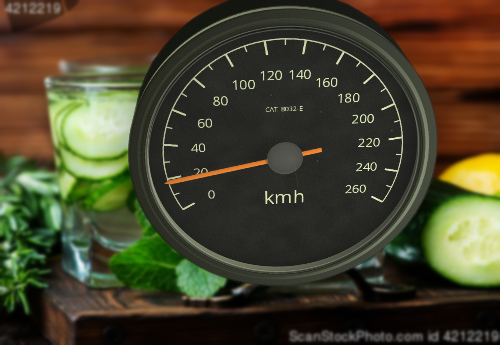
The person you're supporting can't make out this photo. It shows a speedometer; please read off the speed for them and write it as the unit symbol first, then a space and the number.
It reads km/h 20
